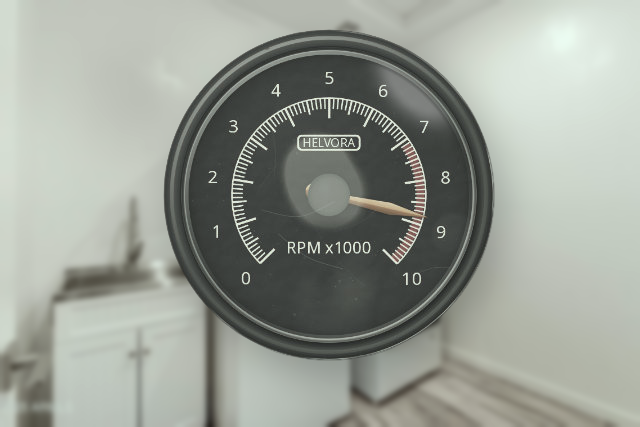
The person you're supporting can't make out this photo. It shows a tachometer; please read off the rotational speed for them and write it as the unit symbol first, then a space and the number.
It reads rpm 8800
